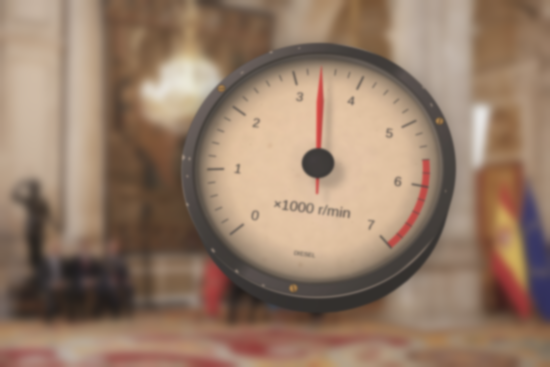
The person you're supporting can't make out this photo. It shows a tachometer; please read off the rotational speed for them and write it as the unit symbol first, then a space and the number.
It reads rpm 3400
